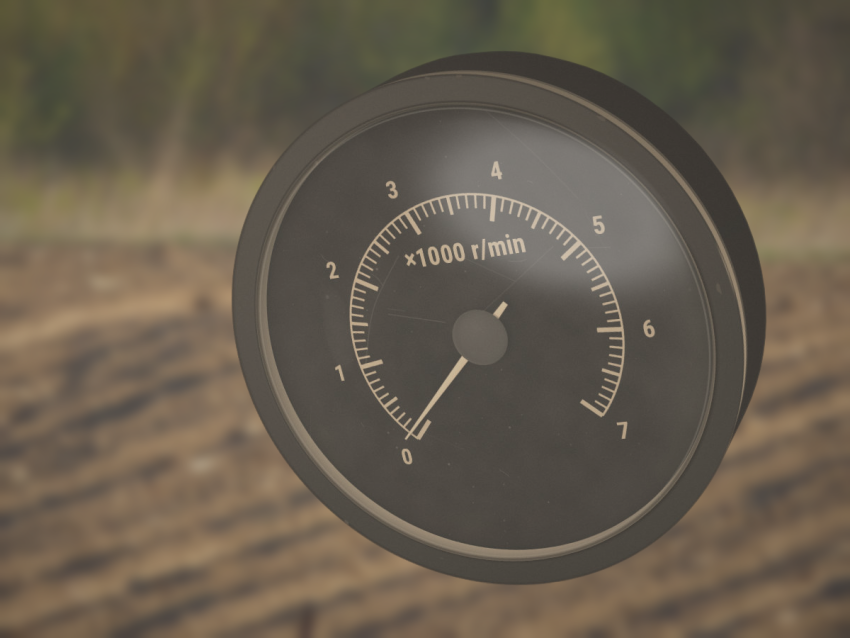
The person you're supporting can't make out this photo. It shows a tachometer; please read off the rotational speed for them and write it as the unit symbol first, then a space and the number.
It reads rpm 100
